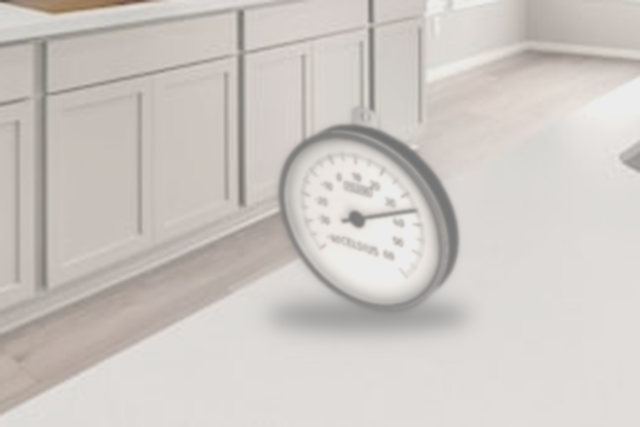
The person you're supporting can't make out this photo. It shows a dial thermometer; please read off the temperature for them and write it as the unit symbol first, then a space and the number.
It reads °C 35
